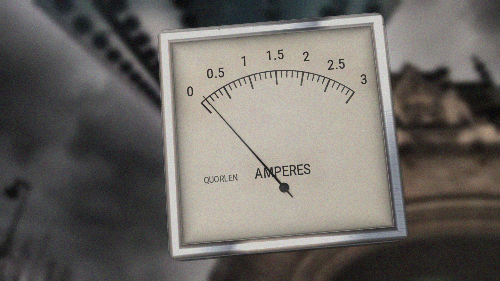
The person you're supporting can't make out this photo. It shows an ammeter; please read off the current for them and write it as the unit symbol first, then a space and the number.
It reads A 0.1
